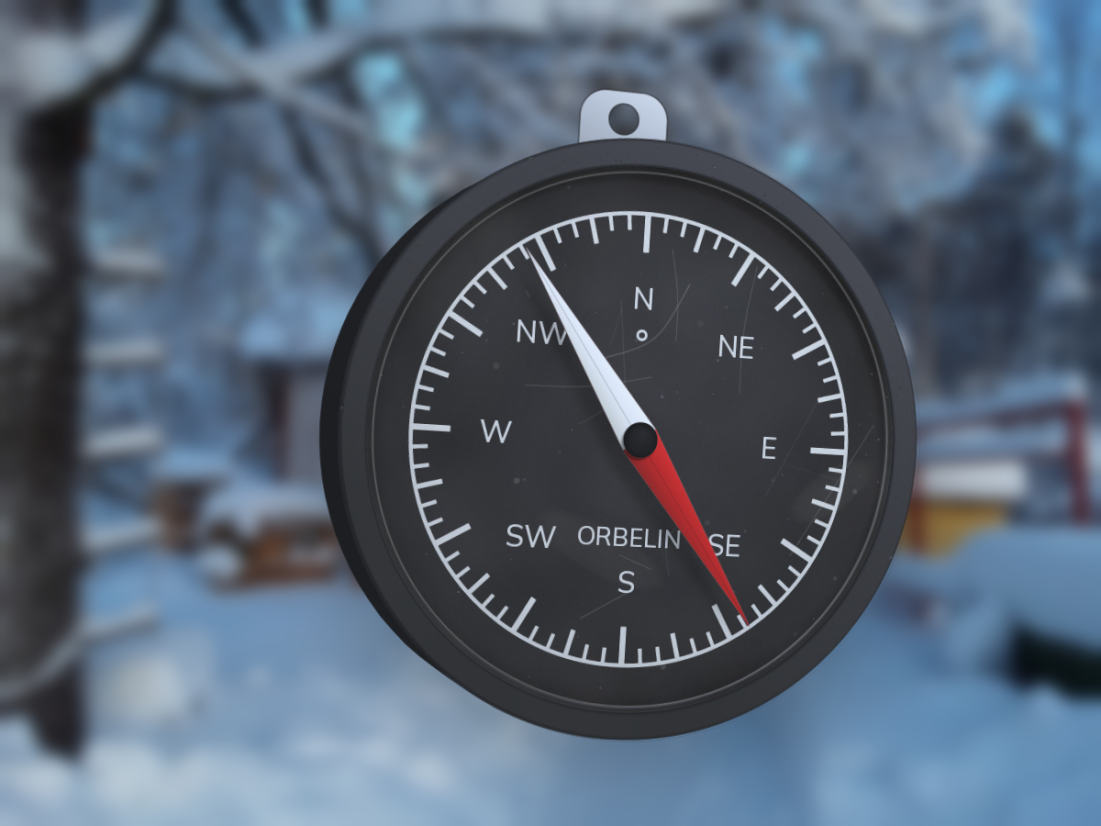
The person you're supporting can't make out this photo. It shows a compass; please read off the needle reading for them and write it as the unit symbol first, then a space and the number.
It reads ° 145
